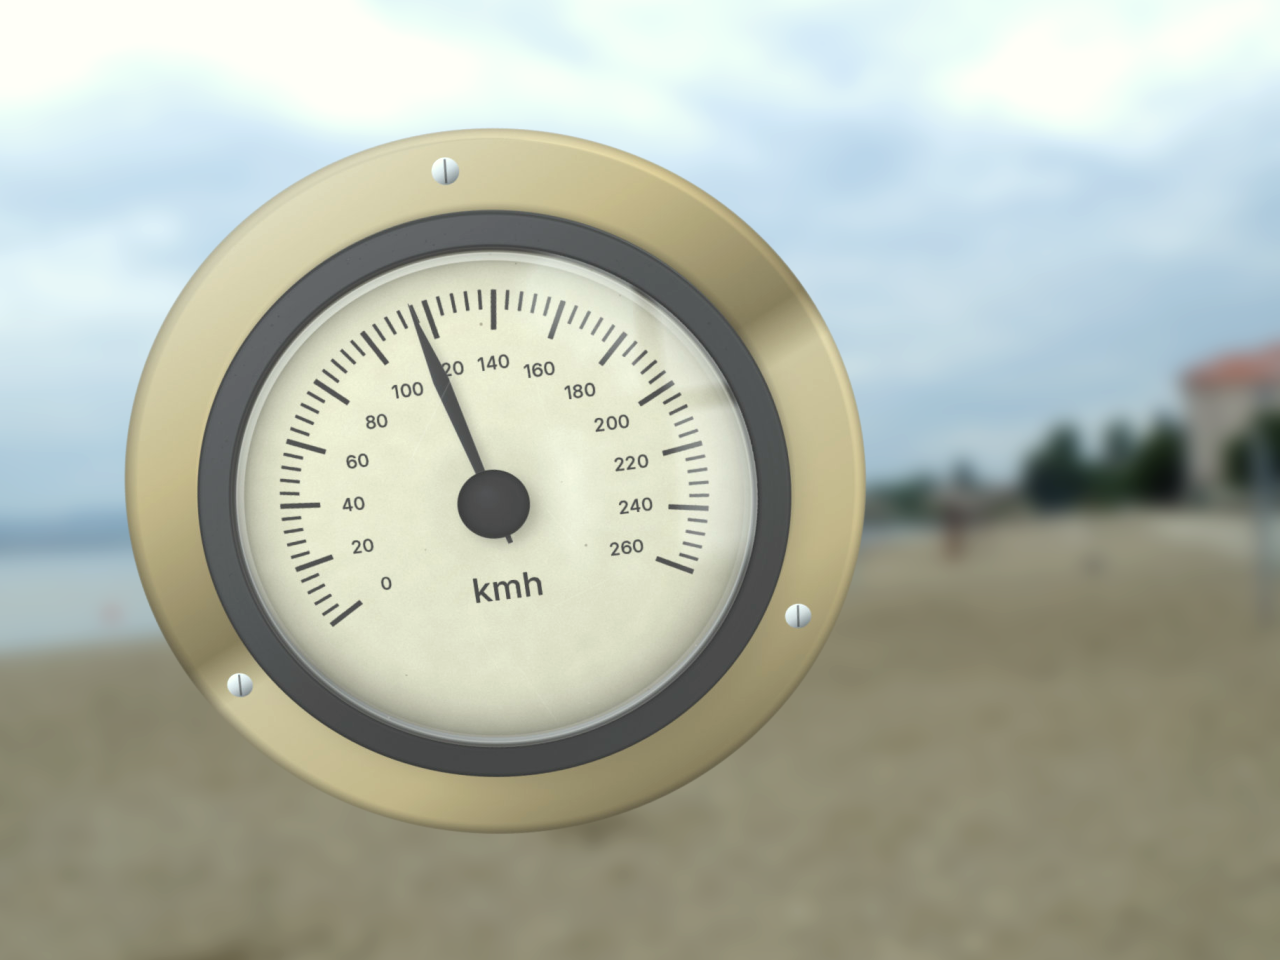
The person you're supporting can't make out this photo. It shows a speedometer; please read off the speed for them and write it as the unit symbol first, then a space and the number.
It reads km/h 116
